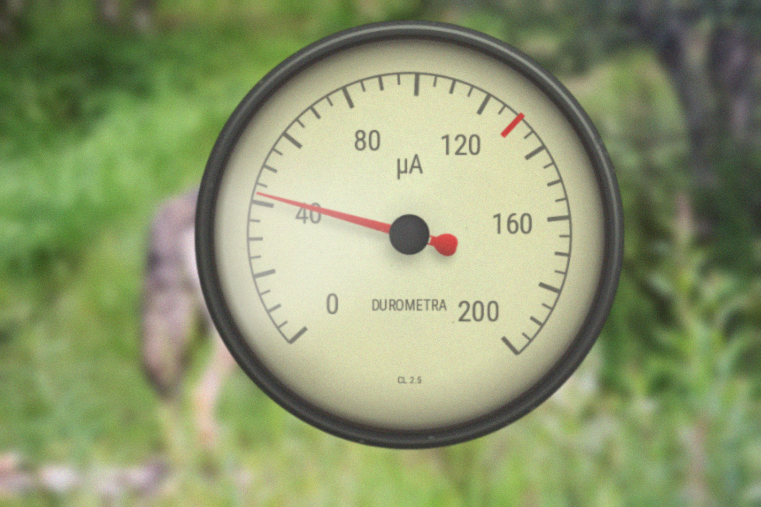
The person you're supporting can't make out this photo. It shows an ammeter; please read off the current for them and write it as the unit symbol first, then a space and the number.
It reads µA 42.5
